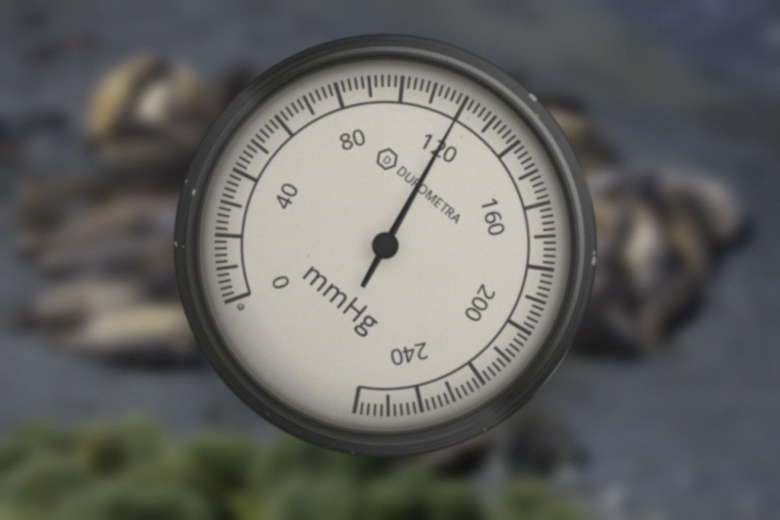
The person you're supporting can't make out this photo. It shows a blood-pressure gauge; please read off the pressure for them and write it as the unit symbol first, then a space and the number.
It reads mmHg 120
